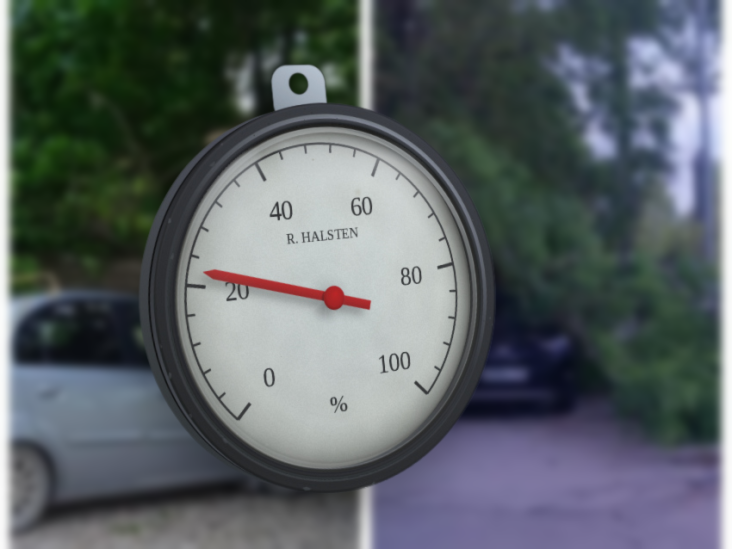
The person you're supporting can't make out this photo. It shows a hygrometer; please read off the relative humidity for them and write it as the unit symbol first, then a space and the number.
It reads % 22
